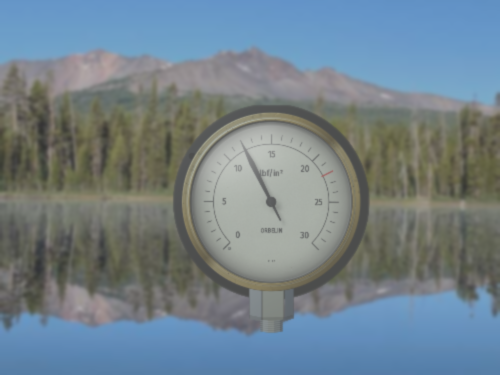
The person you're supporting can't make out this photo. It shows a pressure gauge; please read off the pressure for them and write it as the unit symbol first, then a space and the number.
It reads psi 12
